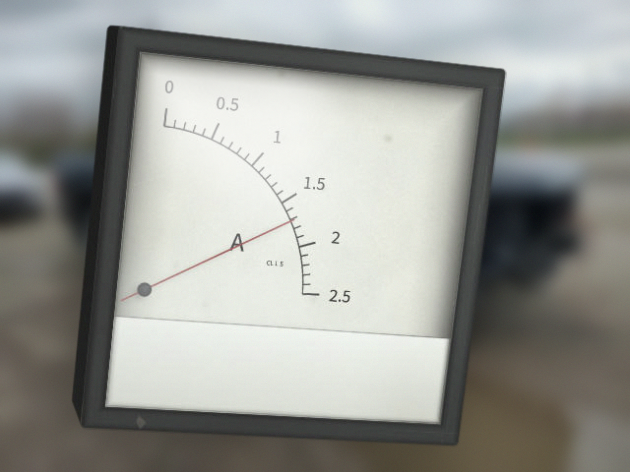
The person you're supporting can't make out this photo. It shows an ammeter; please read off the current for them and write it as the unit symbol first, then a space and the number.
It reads A 1.7
